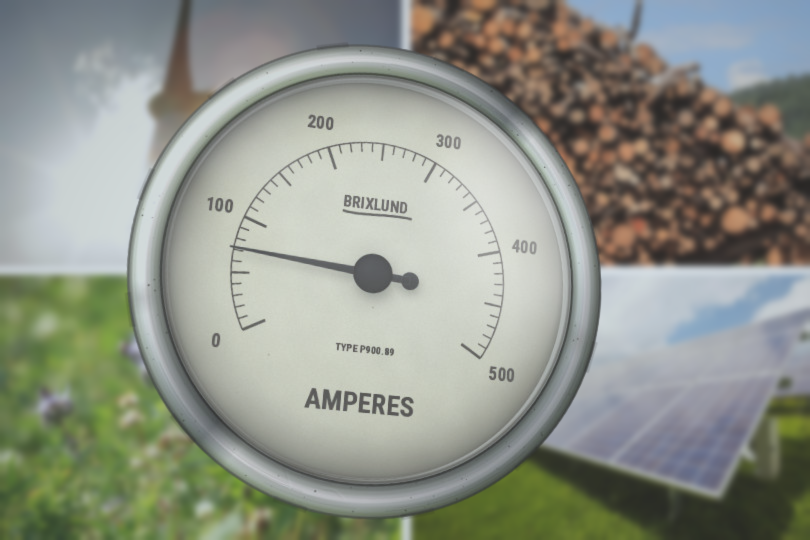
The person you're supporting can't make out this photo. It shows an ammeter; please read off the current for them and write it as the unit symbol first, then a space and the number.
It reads A 70
